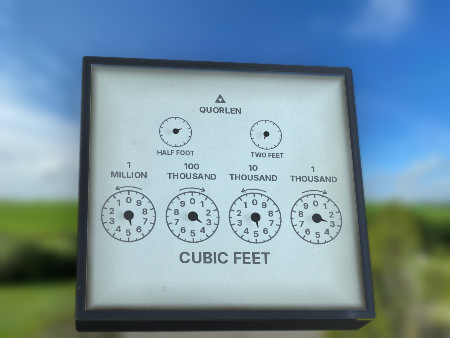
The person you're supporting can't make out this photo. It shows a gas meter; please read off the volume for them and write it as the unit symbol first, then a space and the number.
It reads ft³ 535300
